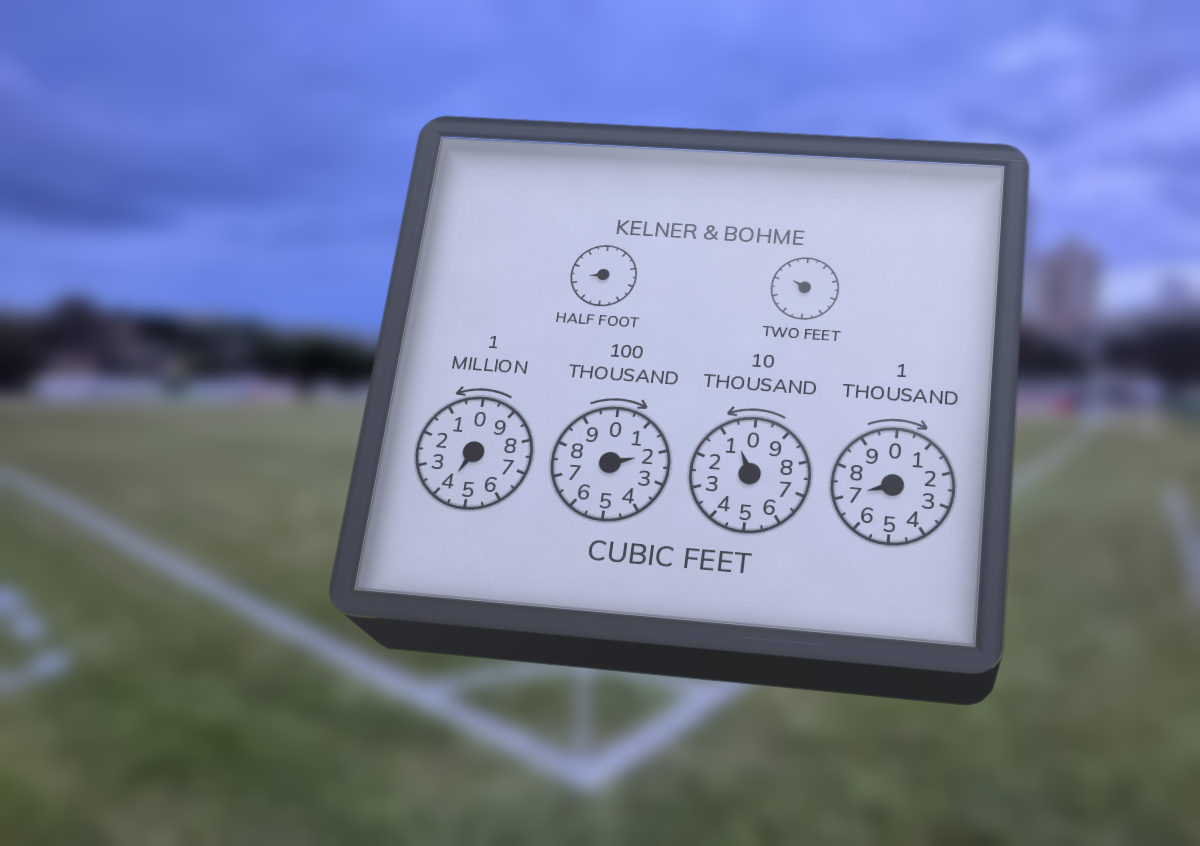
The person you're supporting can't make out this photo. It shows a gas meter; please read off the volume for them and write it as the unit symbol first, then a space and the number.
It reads ft³ 420700
